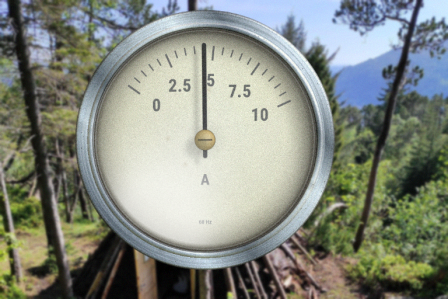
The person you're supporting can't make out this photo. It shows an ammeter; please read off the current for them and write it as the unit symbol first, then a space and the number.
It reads A 4.5
